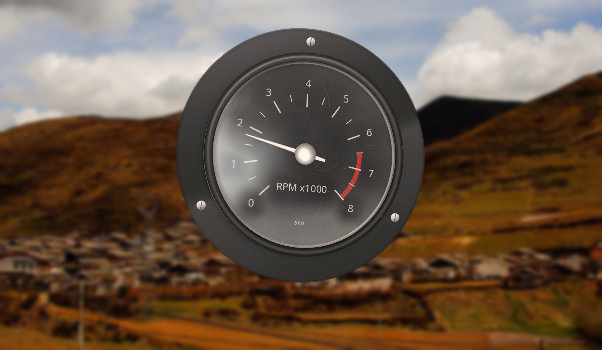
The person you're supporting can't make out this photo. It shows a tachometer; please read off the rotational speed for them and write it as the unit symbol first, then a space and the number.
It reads rpm 1750
